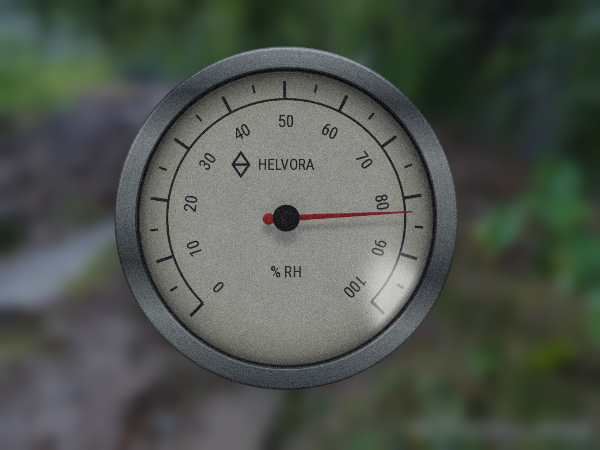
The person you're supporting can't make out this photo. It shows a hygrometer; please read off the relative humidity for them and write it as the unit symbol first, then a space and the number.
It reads % 82.5
